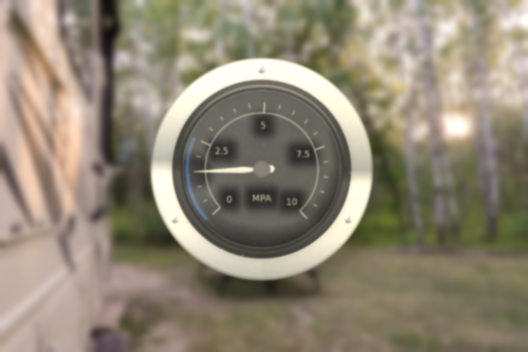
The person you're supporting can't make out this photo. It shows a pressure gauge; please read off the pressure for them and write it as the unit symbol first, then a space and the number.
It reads MPa 1.5
